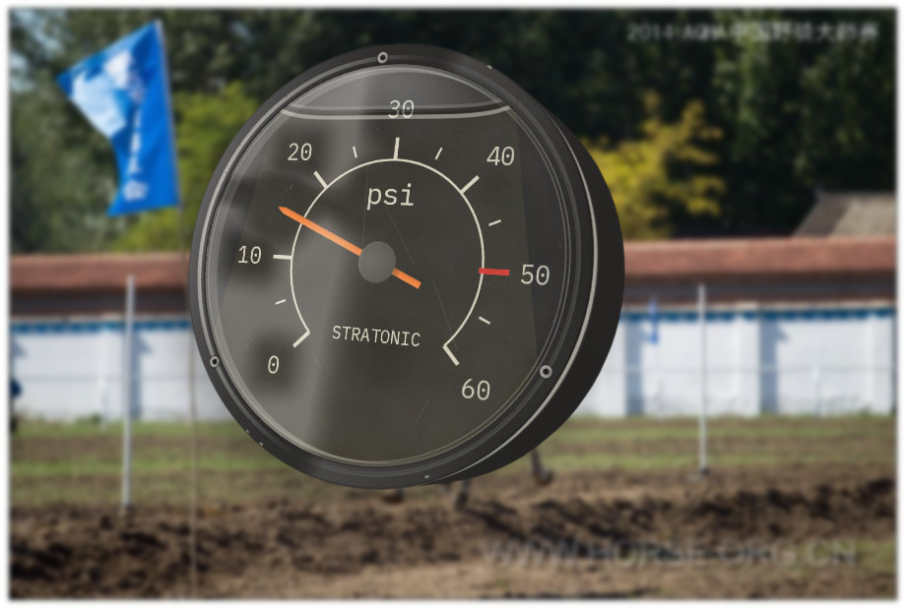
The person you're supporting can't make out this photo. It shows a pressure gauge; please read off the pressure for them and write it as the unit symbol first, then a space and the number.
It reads psi 15
